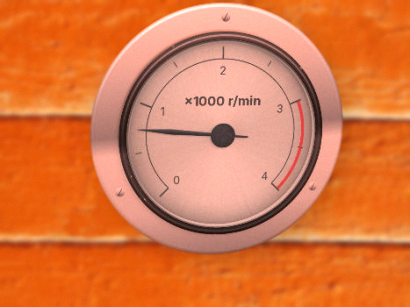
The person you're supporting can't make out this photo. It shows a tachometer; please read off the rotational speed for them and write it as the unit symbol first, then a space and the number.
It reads rpm 750
